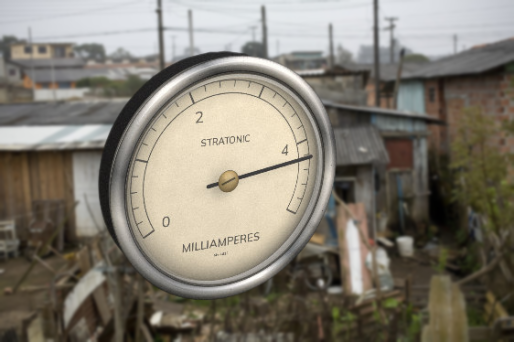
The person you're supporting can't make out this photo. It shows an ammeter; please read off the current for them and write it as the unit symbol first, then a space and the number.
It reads mA 4.2
